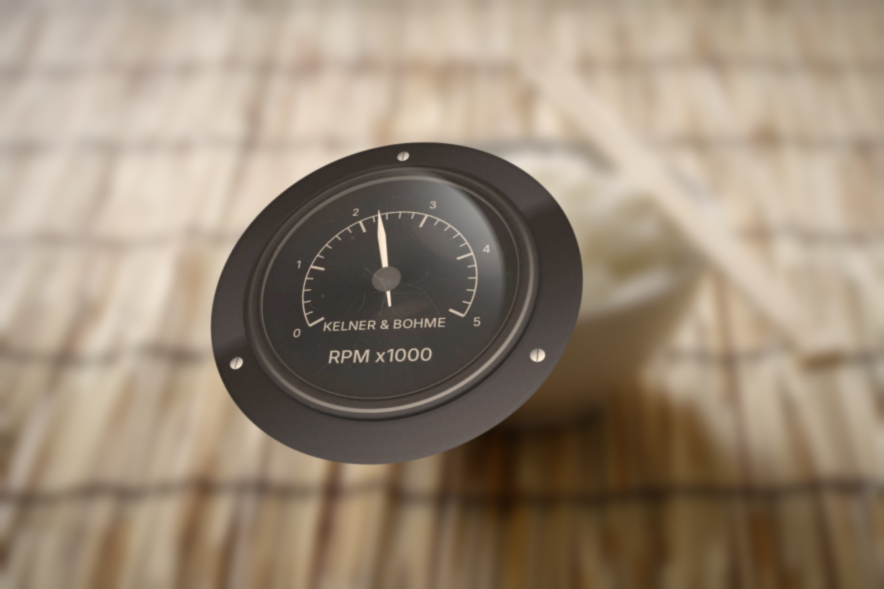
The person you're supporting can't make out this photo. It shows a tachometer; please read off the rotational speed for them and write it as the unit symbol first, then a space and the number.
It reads rpm 2300
